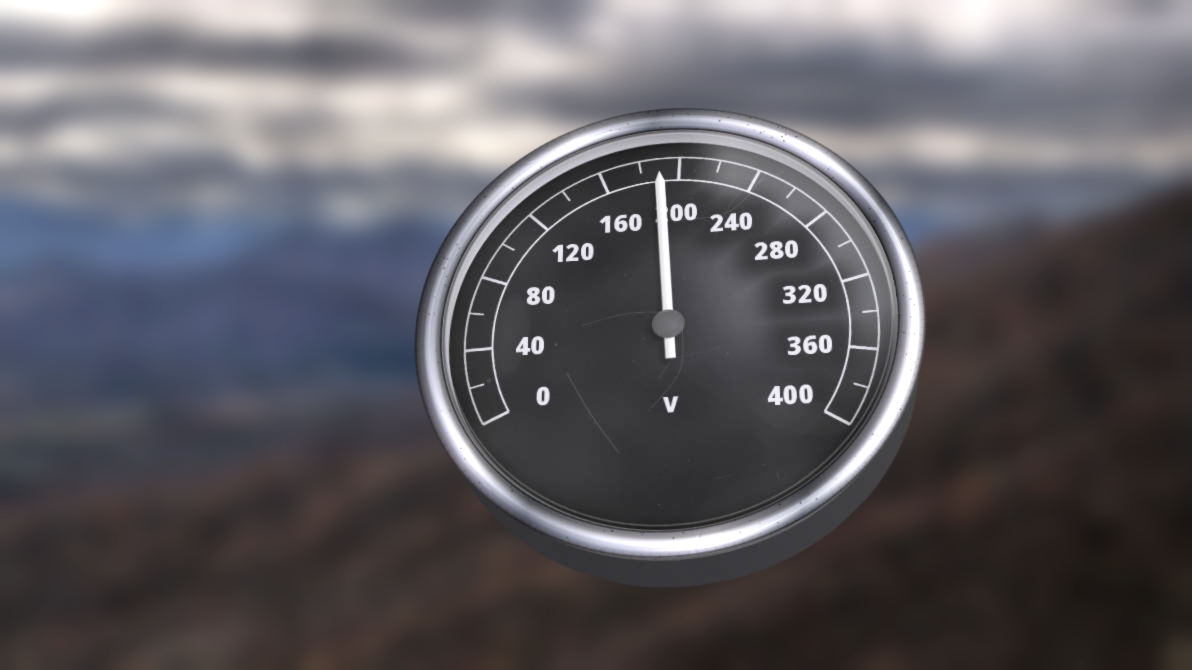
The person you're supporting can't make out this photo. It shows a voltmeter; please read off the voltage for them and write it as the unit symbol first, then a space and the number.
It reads V 190
